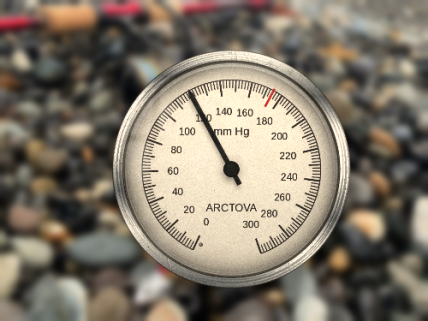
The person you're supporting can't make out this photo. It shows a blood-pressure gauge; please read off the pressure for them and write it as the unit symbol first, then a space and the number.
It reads mmHg 120
